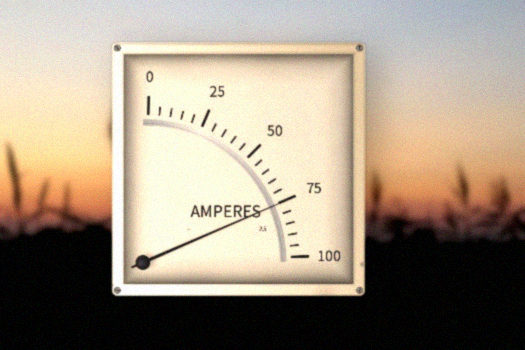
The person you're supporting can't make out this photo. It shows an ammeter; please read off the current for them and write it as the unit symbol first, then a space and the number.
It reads A 75
